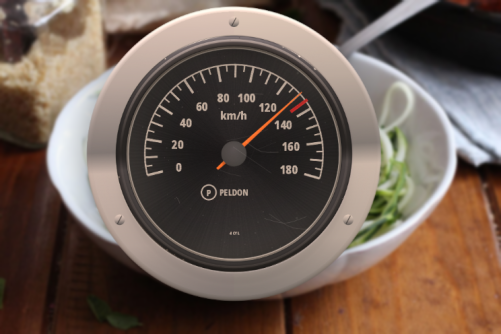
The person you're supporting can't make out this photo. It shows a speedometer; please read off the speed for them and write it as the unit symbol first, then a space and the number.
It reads km/h 130
